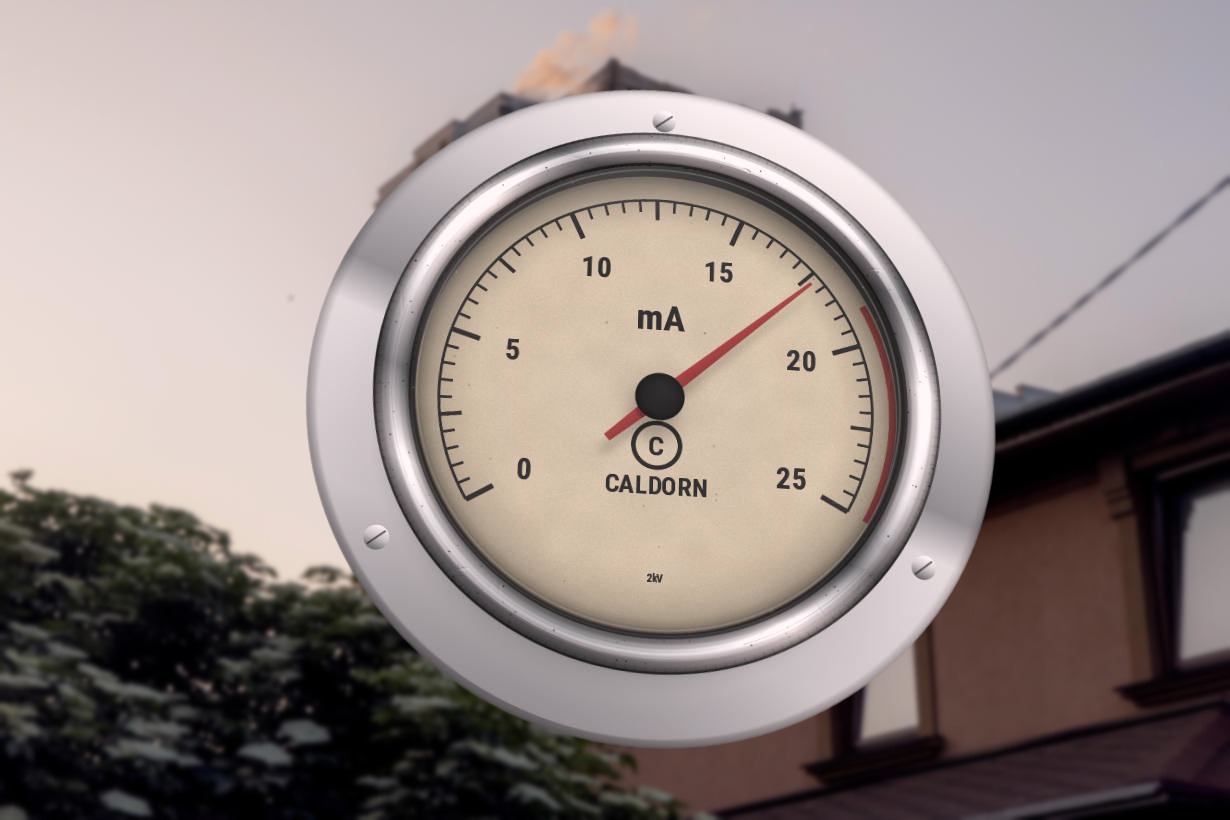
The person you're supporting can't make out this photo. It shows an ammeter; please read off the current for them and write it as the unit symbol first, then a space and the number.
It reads mA 17.75
